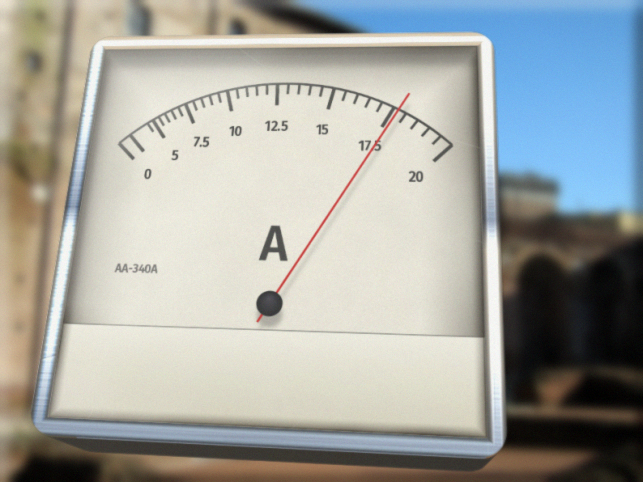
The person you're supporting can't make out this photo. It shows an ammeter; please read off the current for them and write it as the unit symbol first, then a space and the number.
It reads A 17.75
